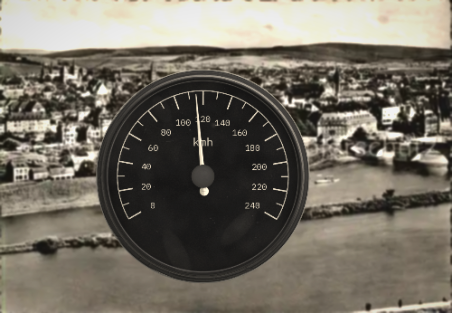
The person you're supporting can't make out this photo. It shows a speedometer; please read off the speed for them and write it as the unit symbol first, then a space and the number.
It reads km/h 115
